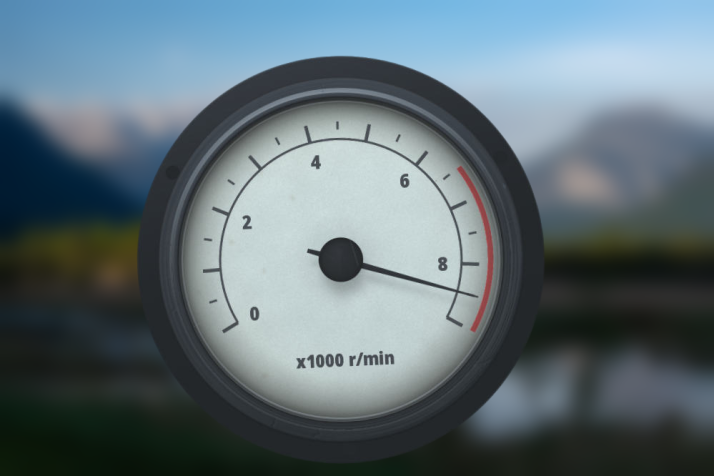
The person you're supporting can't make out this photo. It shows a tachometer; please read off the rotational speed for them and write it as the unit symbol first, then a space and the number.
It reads rpm 8500
